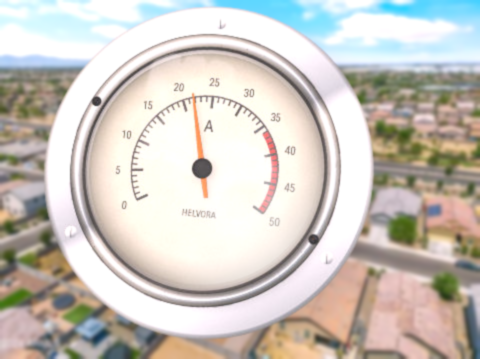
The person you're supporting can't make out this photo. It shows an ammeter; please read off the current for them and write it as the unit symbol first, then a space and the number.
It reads A 22
